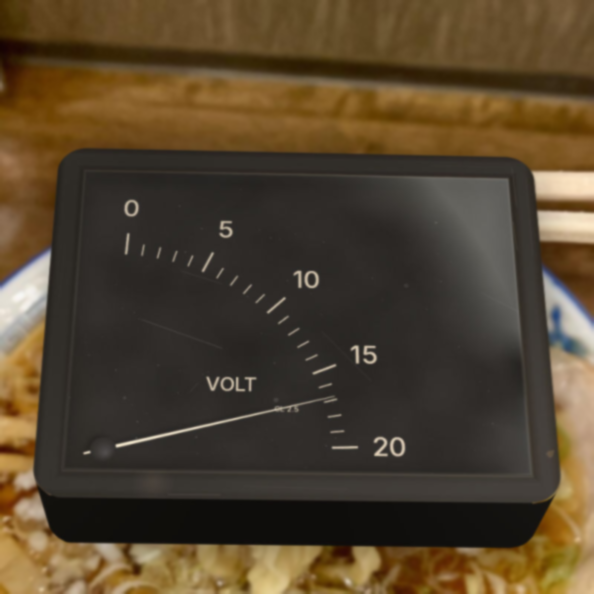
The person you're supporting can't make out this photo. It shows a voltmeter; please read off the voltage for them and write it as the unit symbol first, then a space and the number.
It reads V 17
